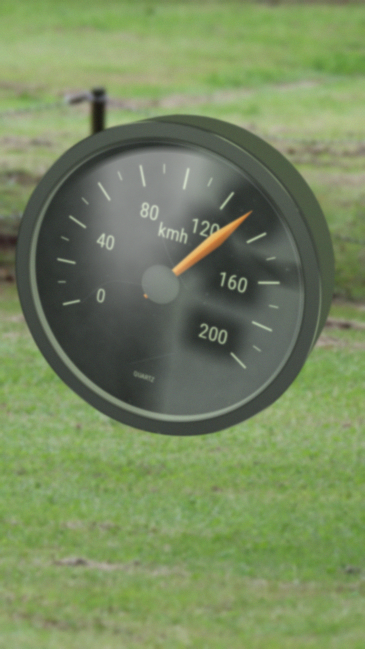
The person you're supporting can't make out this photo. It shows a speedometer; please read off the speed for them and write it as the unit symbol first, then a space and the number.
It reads km/h 130
